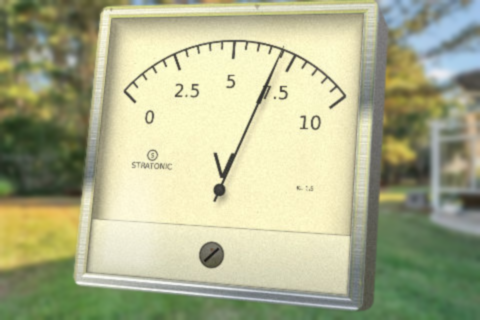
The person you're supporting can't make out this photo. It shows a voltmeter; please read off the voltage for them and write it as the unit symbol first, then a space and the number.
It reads V 7
